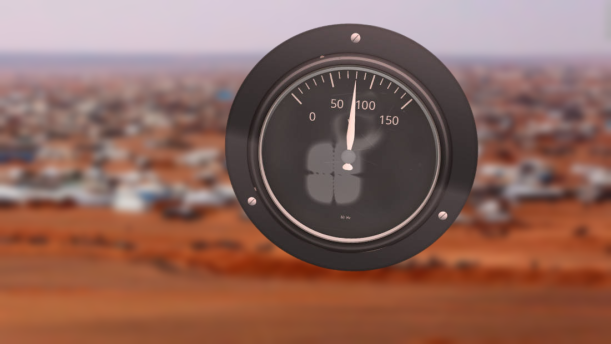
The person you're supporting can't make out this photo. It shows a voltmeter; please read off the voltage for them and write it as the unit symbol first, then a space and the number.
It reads V 80
